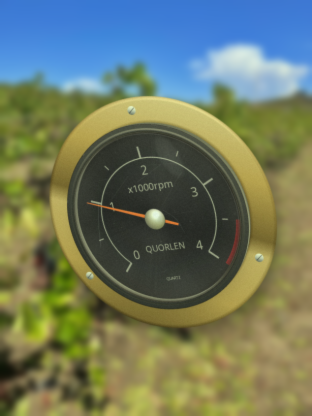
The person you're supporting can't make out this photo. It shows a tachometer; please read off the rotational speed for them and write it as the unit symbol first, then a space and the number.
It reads rpm 1000
